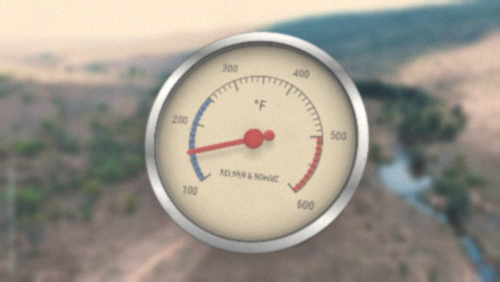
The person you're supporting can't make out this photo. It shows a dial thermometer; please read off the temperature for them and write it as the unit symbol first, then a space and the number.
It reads °F 150
